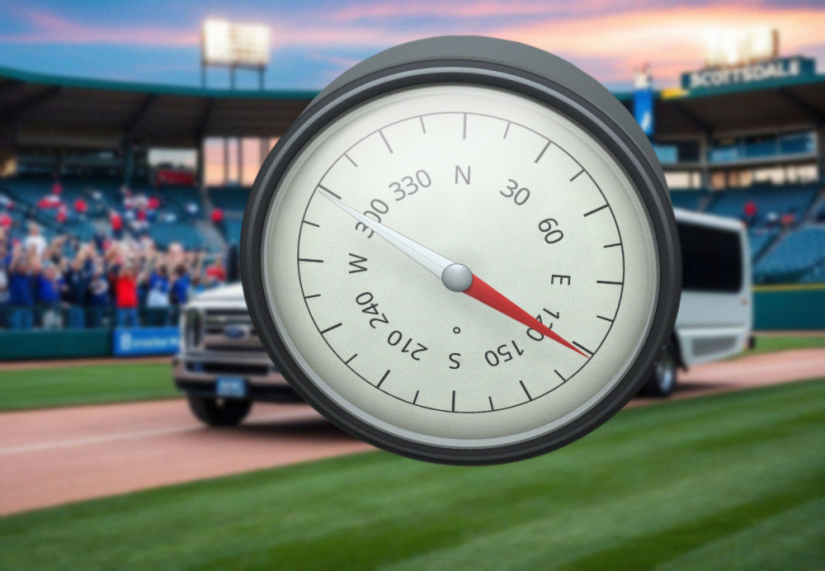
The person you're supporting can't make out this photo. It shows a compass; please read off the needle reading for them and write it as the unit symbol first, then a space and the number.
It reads ° 120
